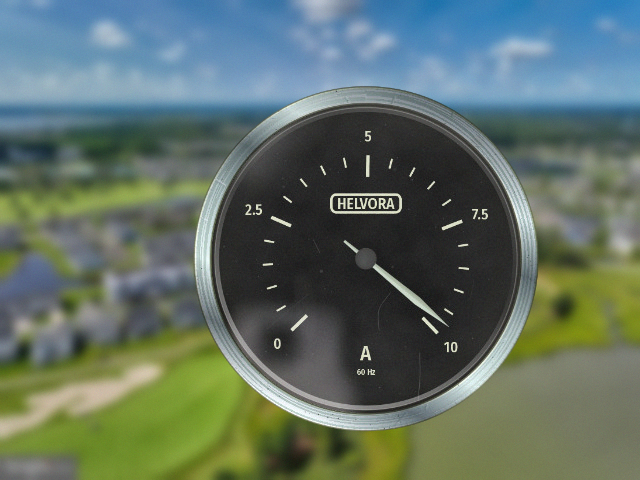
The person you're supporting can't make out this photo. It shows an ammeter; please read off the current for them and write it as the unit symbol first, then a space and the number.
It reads A 9.75
